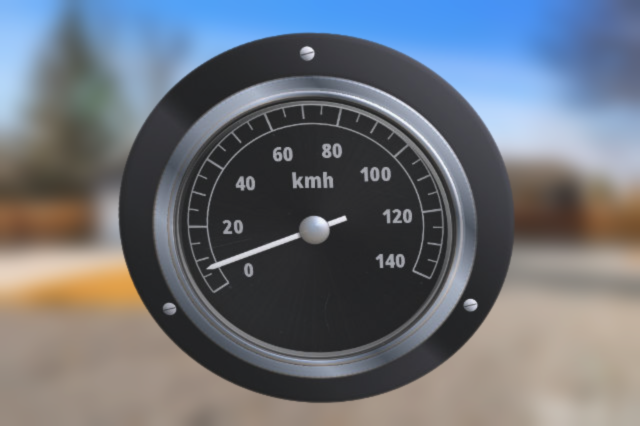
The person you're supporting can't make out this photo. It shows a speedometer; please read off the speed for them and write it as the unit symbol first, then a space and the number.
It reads km/h 7.5
